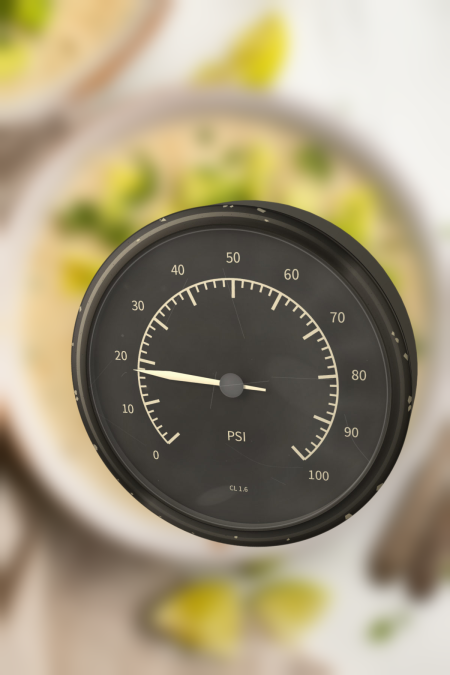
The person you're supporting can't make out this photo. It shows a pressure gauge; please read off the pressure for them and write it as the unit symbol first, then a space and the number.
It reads psi 18
